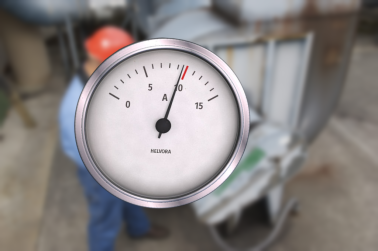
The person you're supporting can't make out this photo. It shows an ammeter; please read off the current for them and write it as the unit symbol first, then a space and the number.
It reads A 9.5
